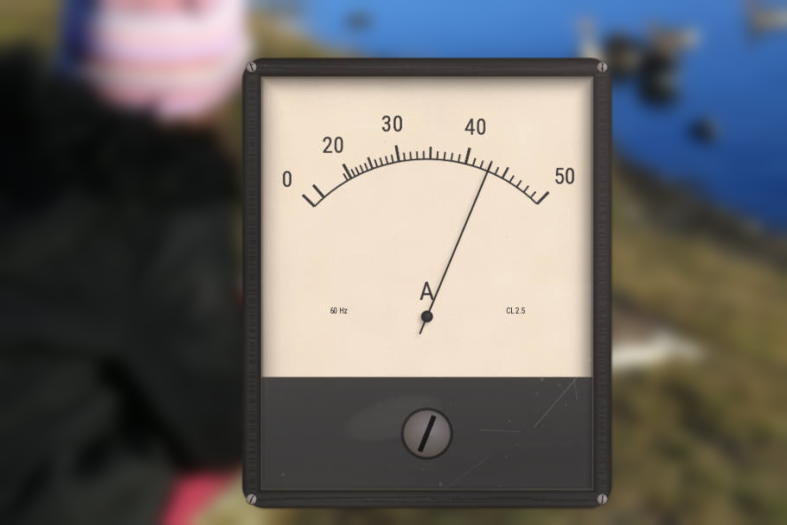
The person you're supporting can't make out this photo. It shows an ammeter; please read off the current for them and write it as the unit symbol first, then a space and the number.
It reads A 43
